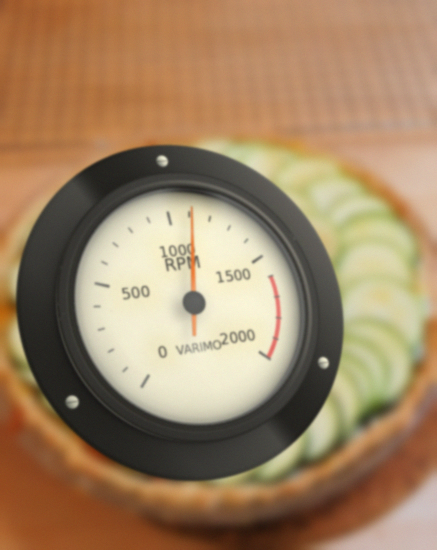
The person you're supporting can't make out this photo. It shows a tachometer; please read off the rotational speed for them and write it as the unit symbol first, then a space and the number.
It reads rpm 1100
